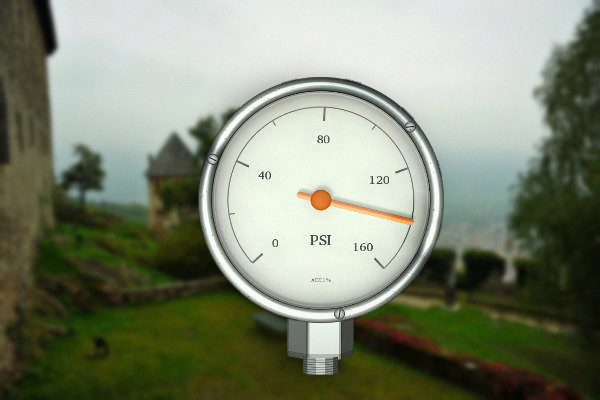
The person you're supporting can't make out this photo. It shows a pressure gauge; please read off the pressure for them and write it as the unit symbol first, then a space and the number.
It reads psi 140
